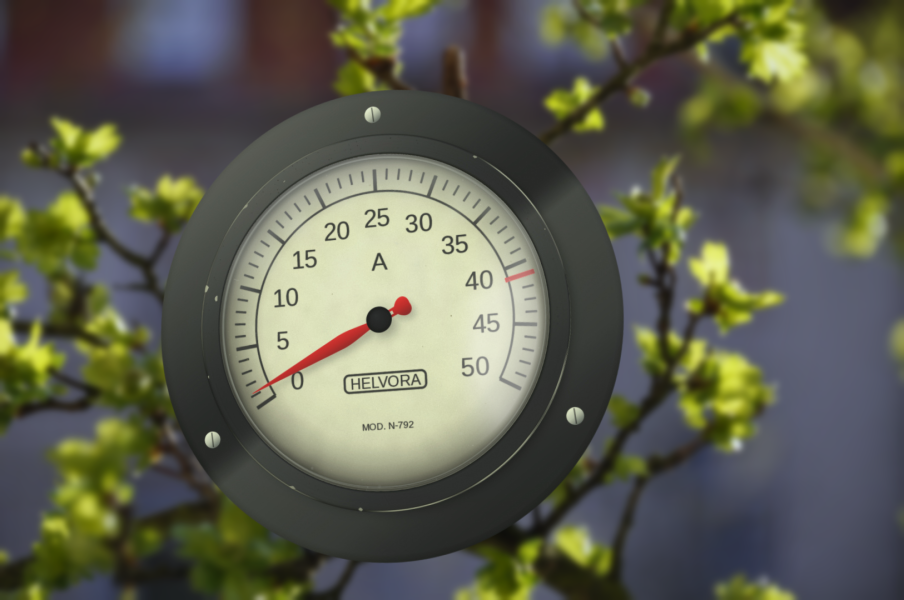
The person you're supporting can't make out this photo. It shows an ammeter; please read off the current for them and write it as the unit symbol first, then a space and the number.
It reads A 1
